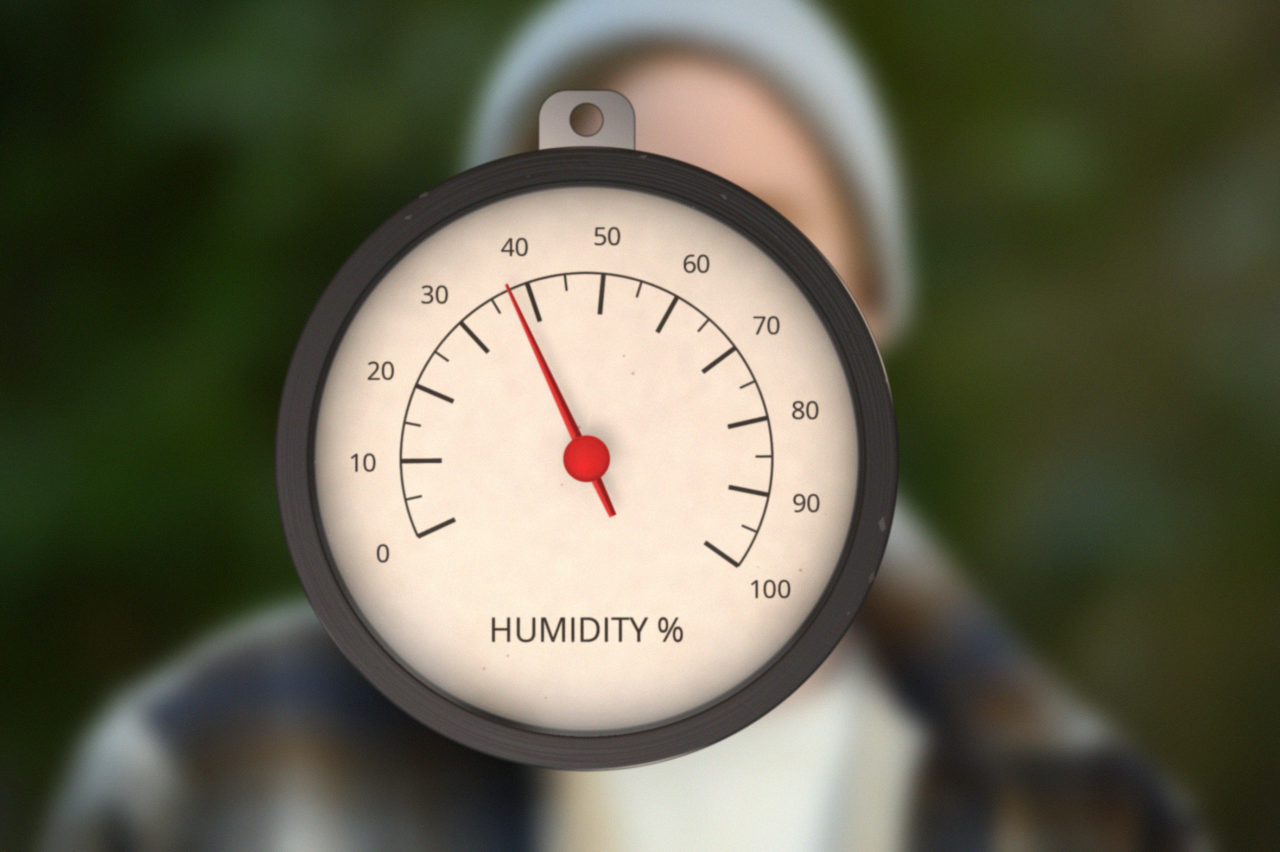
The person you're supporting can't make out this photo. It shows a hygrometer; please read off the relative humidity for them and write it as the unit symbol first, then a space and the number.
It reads % 37.5
